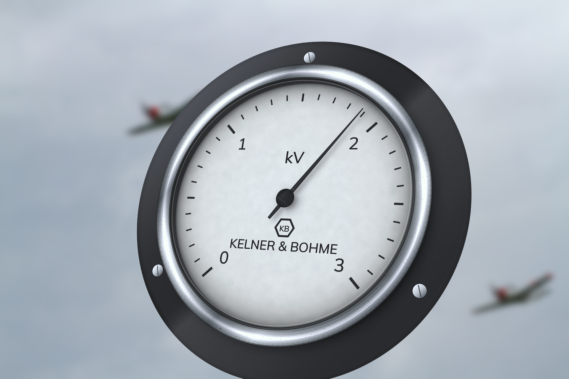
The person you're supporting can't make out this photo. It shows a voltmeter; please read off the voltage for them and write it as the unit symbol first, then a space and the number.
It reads kV 1.9
